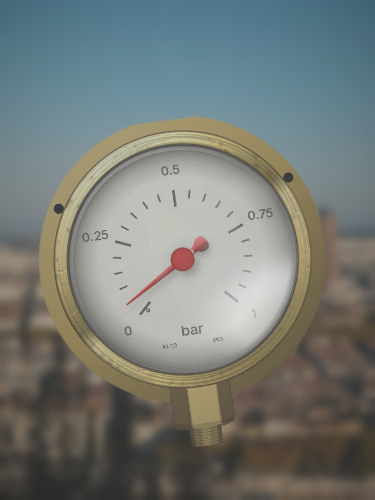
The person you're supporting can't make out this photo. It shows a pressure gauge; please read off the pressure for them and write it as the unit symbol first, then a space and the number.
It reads bar 0.05
